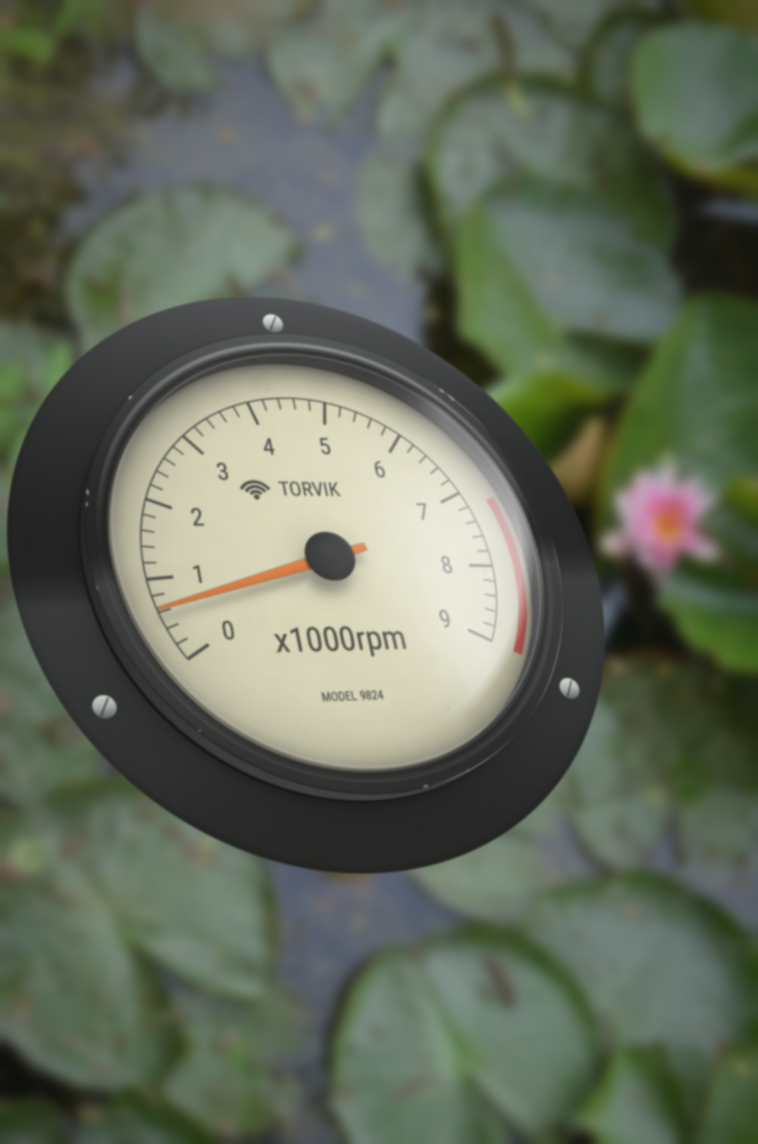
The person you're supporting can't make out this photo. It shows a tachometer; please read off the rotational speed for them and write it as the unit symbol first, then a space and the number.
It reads rpm 600
